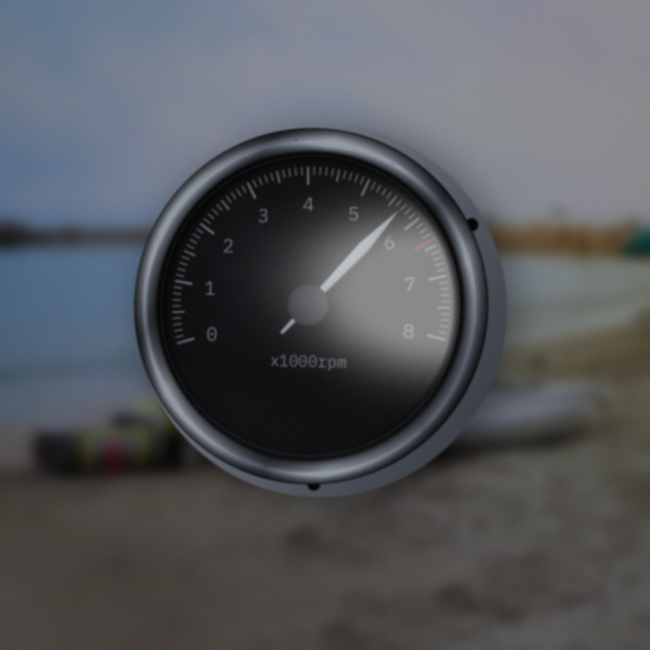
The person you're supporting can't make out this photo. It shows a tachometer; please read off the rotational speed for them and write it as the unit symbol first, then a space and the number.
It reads rpm 5700
